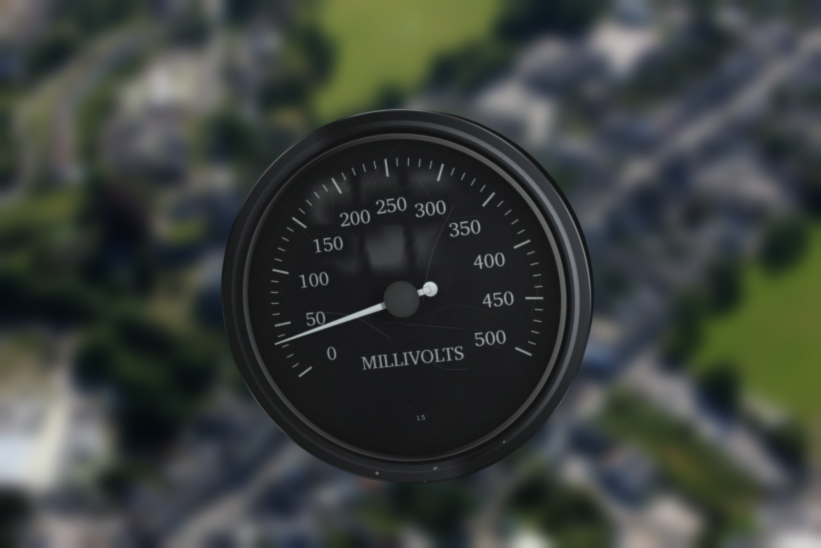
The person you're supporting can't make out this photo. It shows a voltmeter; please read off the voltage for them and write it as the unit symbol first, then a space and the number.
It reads mV 35
